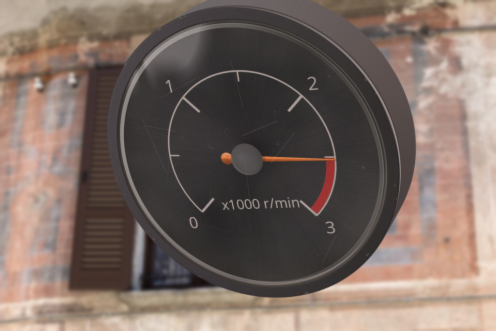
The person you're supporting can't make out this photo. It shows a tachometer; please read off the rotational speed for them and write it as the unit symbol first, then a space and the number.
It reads rpm 2500
